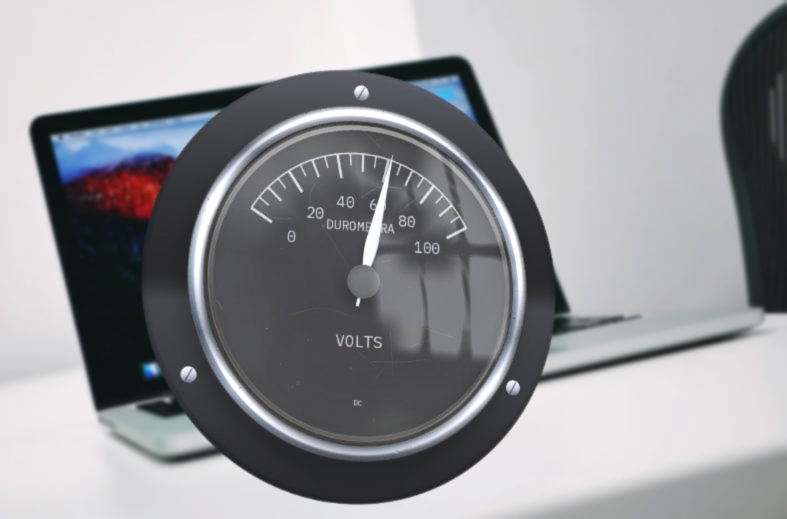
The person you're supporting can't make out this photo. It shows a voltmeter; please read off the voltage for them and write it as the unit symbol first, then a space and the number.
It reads V 60
